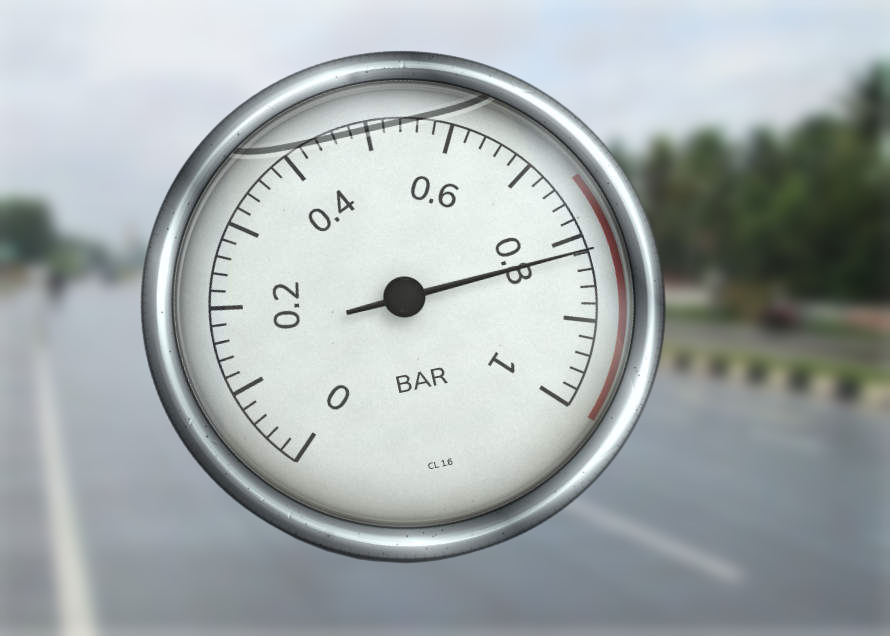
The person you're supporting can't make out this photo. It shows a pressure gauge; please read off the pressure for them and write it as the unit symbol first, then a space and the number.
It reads bar 0.82
